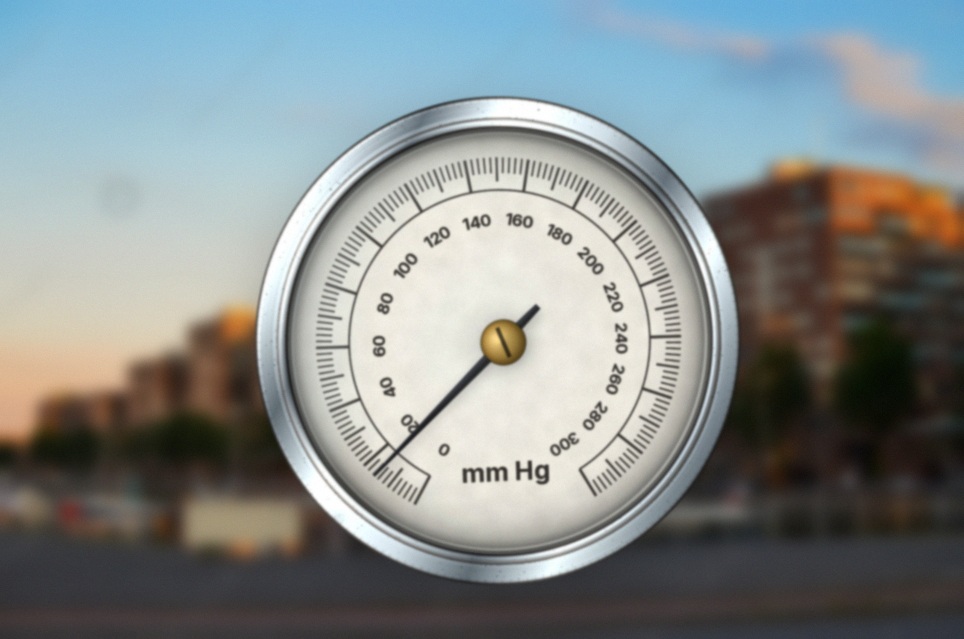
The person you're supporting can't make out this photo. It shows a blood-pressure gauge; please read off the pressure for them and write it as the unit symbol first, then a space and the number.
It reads mmHg 16
